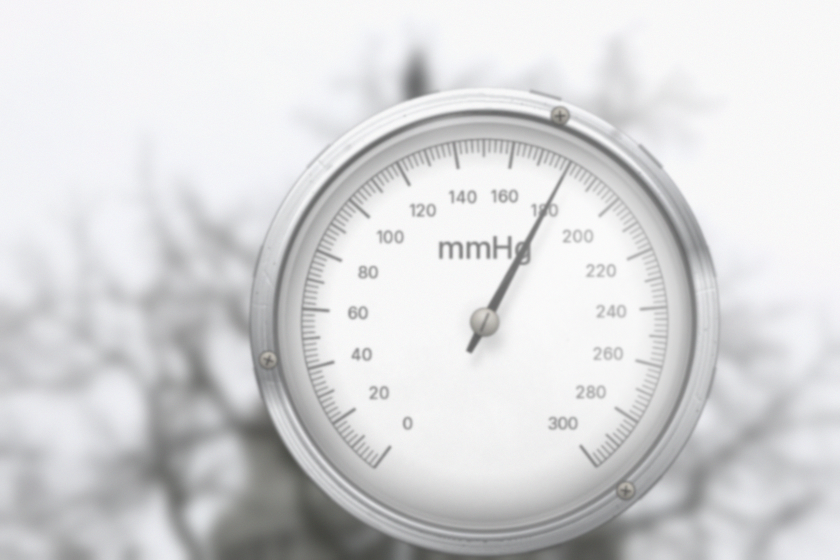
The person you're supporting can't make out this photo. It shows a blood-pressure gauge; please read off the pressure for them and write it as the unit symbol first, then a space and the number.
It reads mmHg 180
